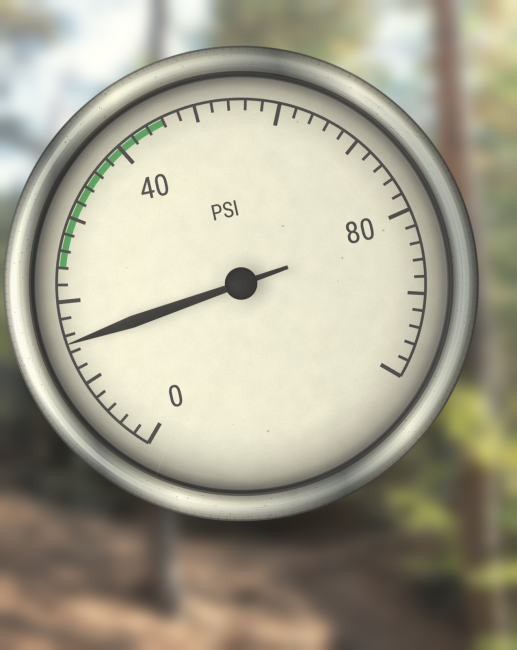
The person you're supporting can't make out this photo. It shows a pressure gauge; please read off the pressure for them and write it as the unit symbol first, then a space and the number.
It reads psi 15
